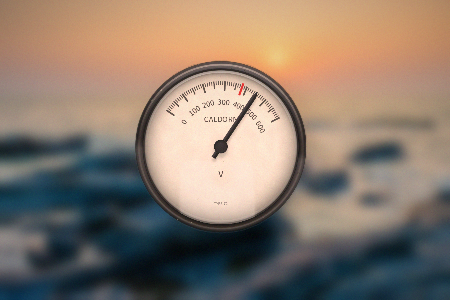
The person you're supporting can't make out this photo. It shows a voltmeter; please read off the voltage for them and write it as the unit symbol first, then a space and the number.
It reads V 450
